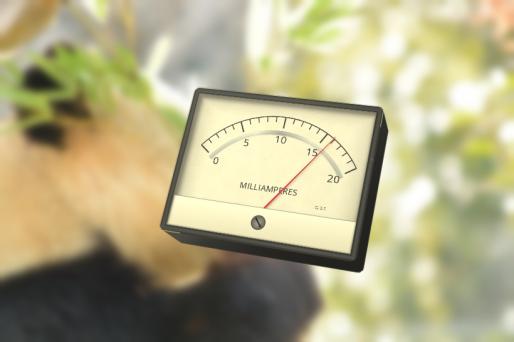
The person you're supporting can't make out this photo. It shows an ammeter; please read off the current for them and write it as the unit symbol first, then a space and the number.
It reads mA 16
